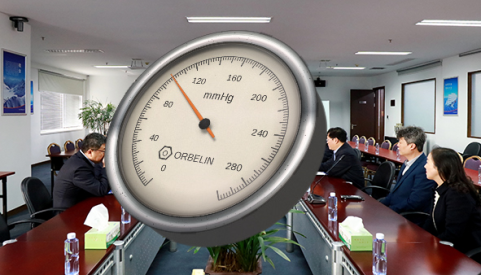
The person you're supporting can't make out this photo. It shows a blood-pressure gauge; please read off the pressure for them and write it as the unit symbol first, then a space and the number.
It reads mmHg 100
